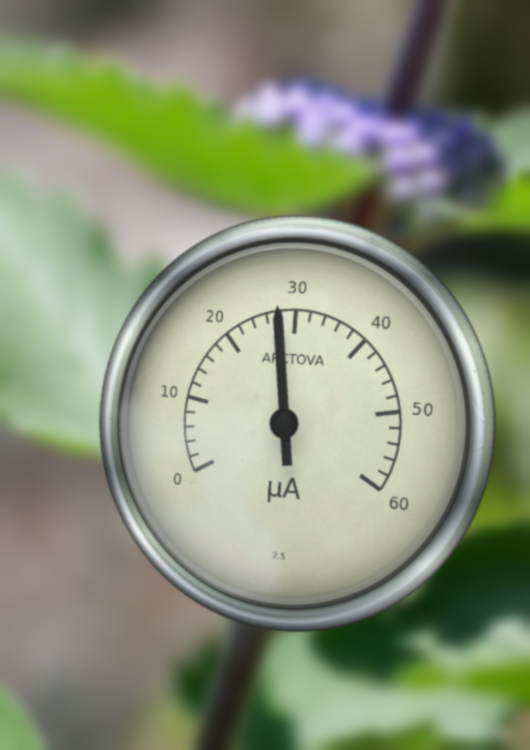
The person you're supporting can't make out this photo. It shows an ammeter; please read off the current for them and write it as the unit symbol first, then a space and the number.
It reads µA 28
